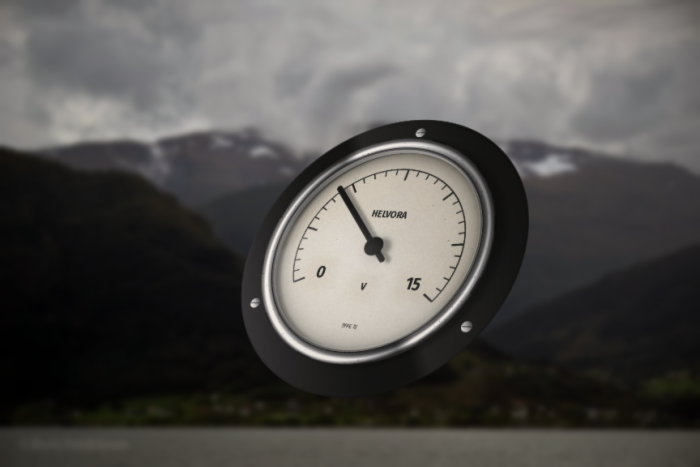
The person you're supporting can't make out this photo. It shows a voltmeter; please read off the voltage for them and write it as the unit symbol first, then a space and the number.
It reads V 4.5
